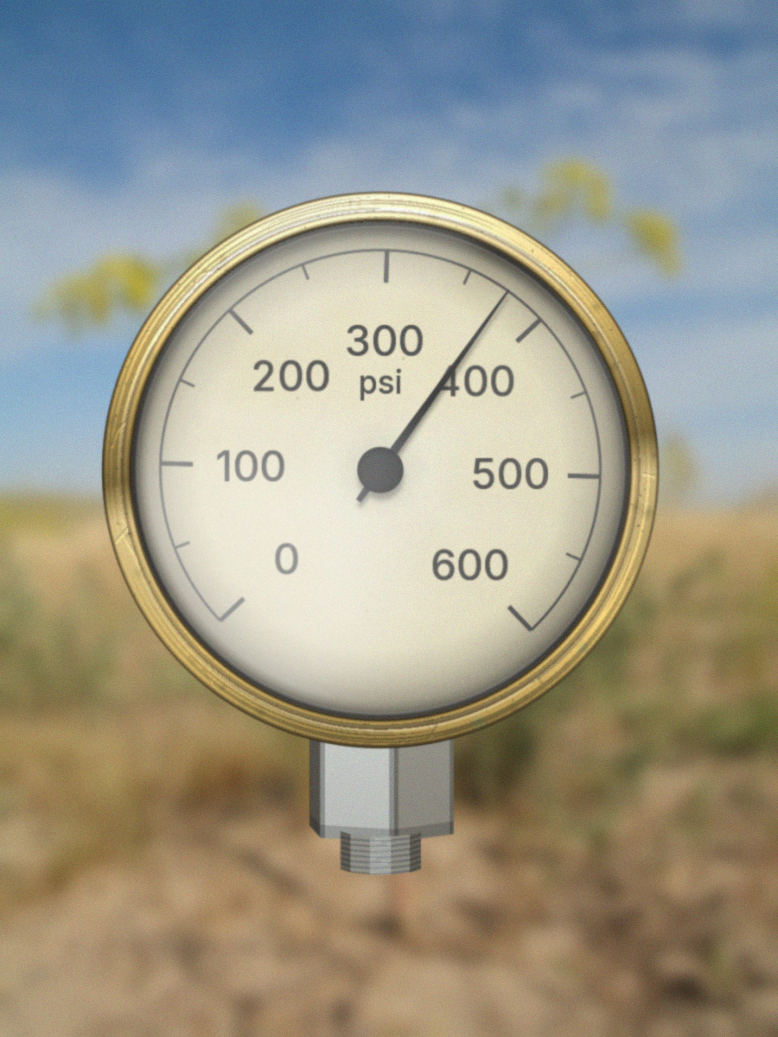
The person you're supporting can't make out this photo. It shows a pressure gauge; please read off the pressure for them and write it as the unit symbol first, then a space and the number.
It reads psi 375
